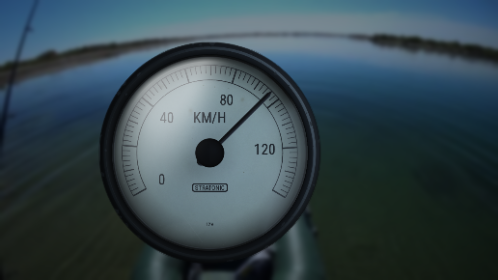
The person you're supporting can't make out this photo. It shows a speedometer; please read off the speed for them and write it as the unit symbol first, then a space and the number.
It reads km/h 96
